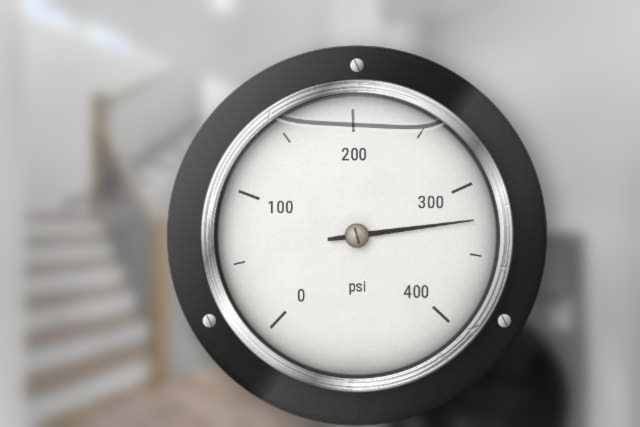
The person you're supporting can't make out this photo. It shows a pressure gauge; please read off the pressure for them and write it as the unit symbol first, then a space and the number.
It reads psi 325
